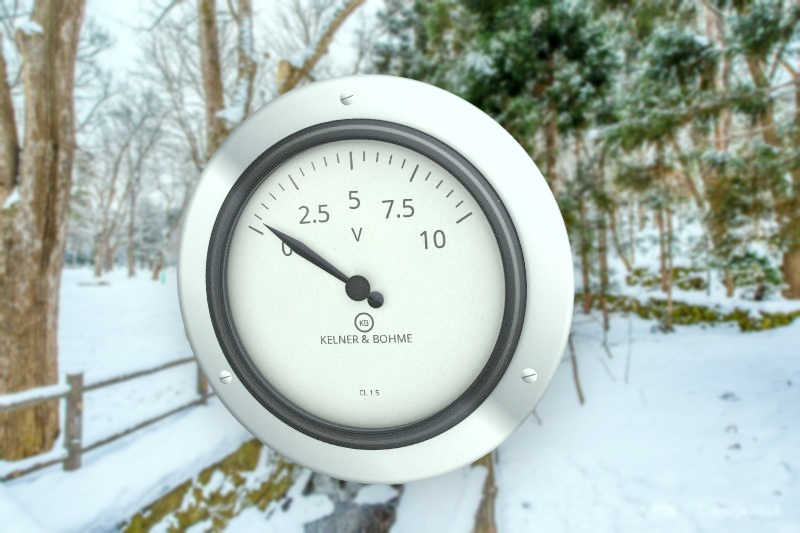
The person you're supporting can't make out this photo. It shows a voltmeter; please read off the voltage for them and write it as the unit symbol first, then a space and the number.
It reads V 0.5
